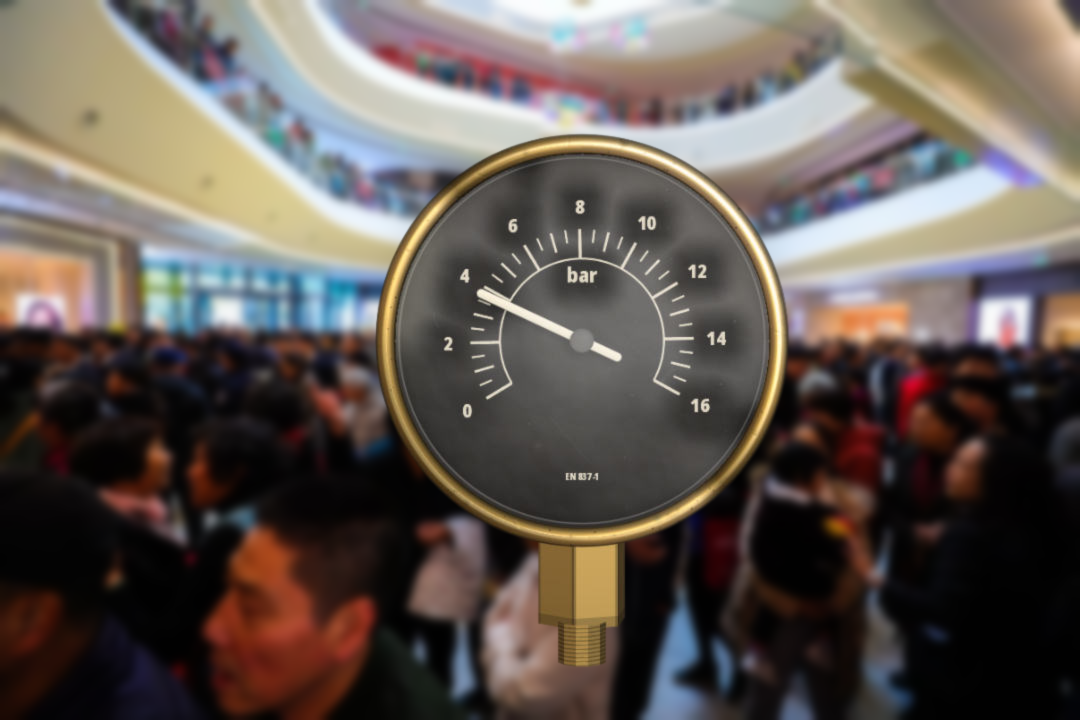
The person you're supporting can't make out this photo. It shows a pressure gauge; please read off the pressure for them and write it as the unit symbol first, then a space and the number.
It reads bar 3.75
